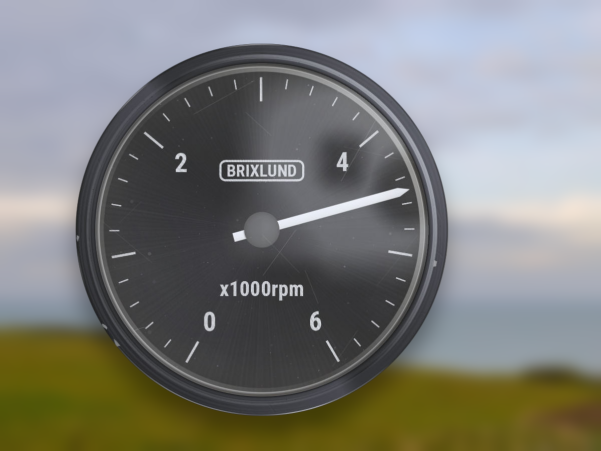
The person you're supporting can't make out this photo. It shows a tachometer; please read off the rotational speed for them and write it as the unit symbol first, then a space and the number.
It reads rpm 4500
